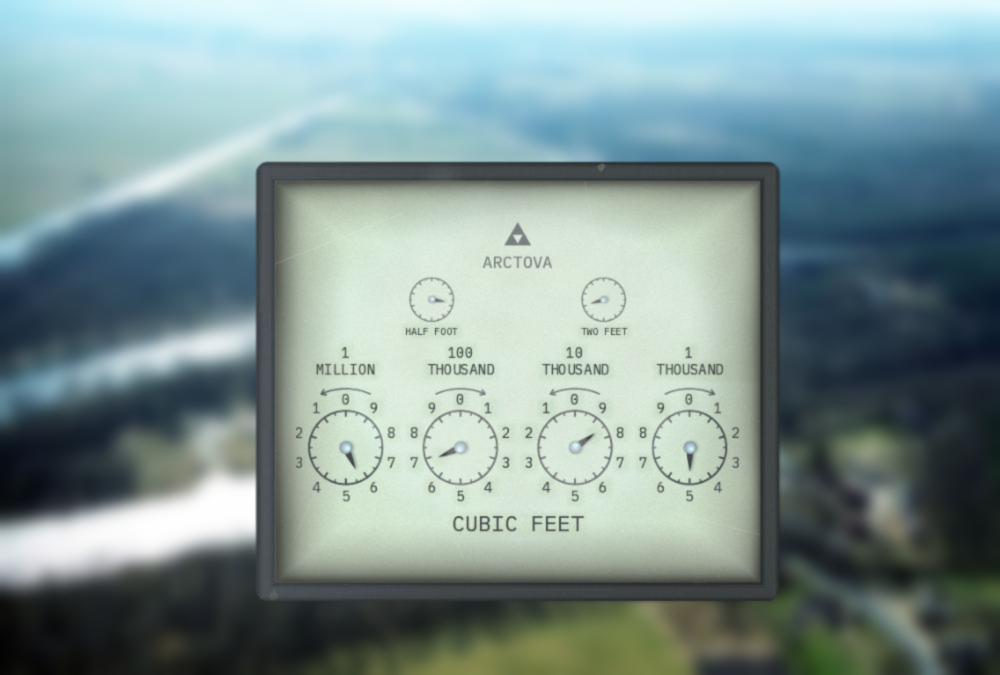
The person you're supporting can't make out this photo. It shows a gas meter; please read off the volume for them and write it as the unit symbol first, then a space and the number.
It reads ft³ 568500
